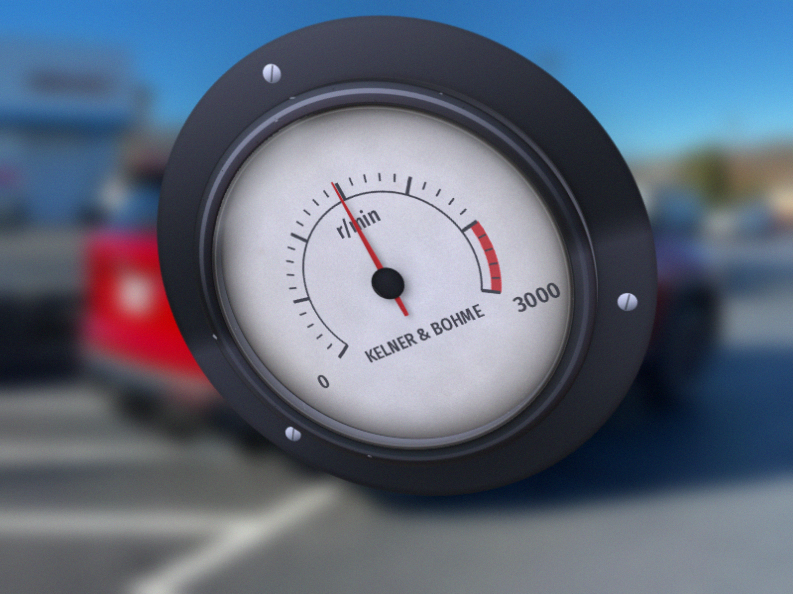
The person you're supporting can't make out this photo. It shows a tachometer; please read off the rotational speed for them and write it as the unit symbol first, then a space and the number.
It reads rpm 1500
